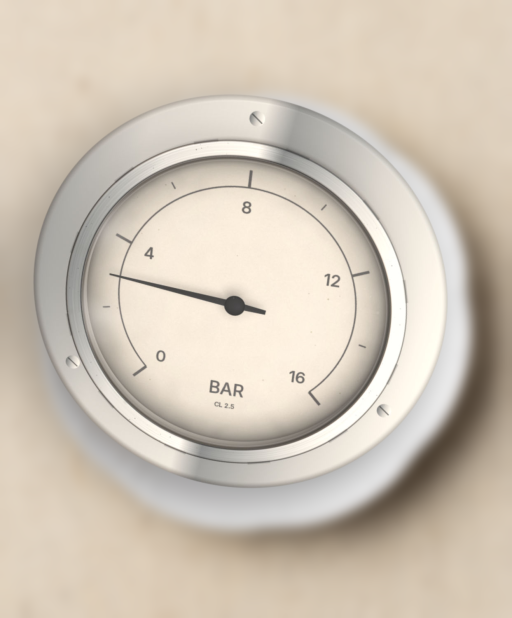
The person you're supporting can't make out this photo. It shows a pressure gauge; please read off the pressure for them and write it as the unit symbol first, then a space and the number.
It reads bar 3
